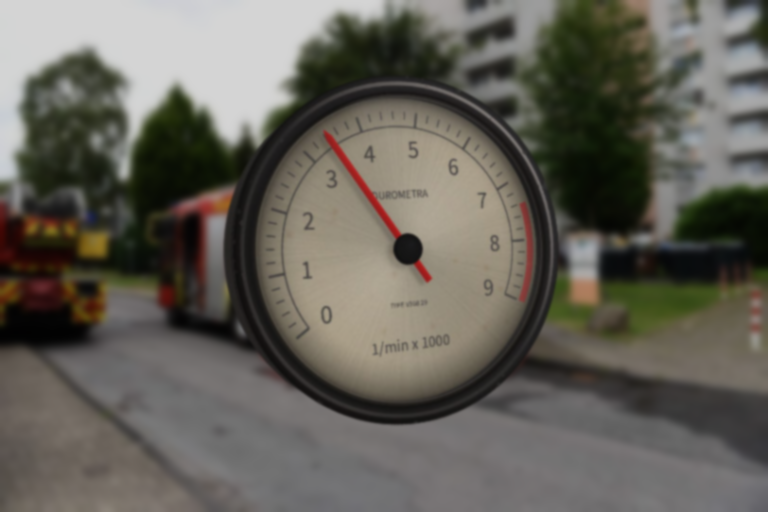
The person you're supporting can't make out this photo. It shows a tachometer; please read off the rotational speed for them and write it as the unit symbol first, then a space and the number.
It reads rpm 3400
